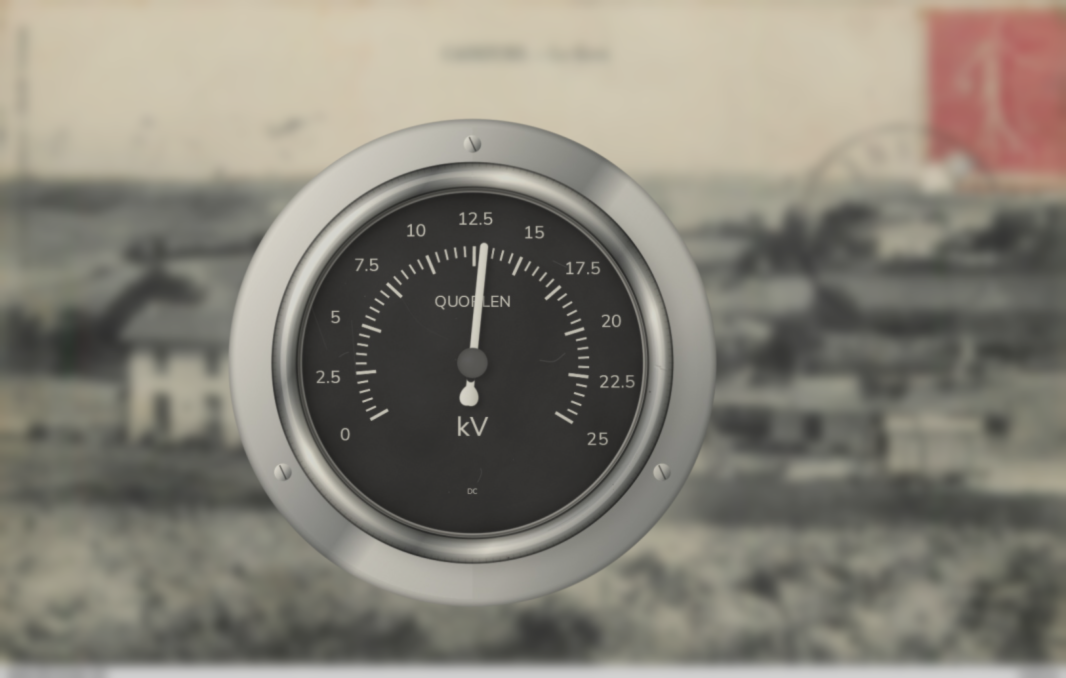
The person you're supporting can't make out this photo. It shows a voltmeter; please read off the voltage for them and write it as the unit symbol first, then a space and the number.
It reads kV 13
